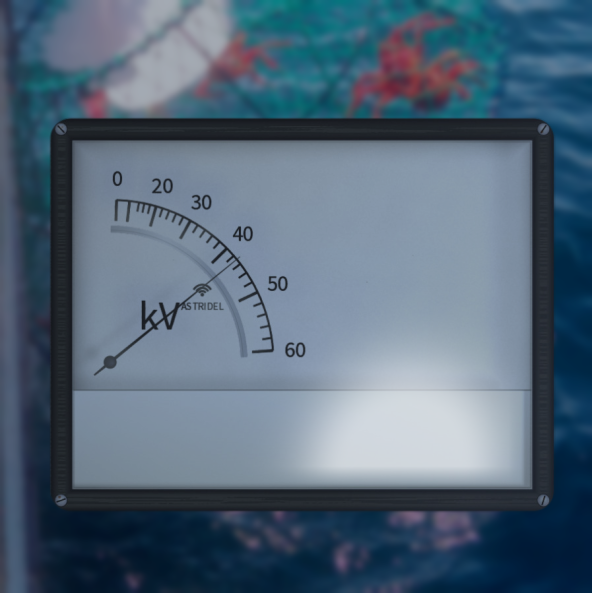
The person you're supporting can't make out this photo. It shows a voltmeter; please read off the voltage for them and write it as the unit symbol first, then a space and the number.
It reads kV 43
